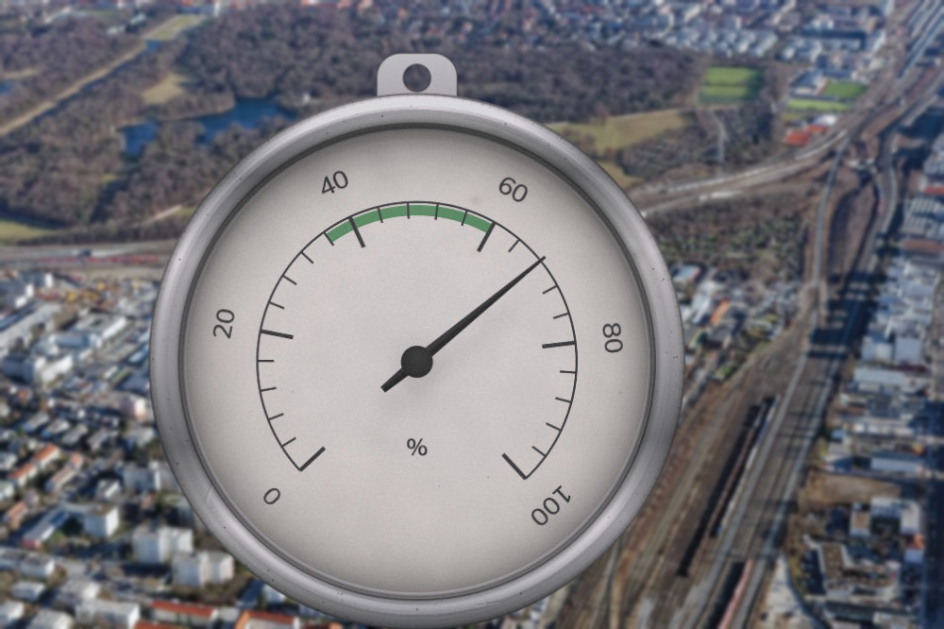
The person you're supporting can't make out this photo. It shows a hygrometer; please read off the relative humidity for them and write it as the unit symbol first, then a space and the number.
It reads % 68
